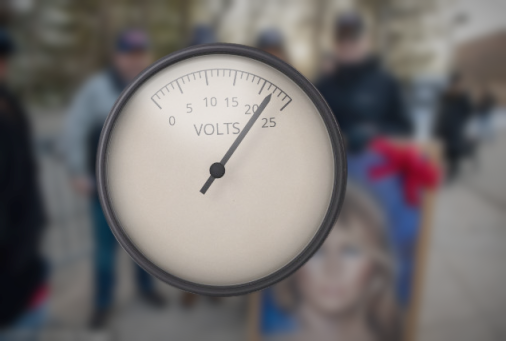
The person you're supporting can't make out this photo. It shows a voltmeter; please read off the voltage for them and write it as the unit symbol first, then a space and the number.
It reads V 22
